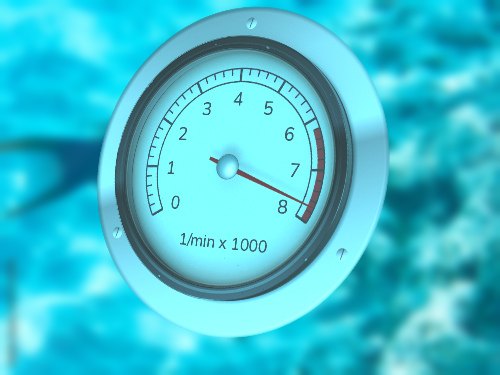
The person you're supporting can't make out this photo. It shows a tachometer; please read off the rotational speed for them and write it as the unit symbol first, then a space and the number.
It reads rpm 7700
